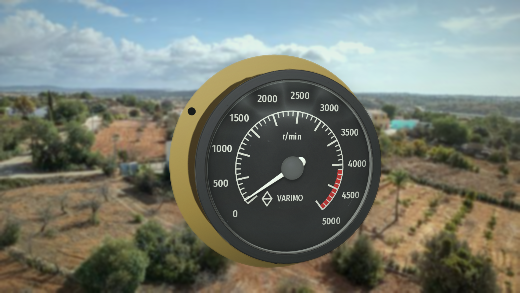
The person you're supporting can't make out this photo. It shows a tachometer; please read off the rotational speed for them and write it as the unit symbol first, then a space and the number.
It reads rpm 100
